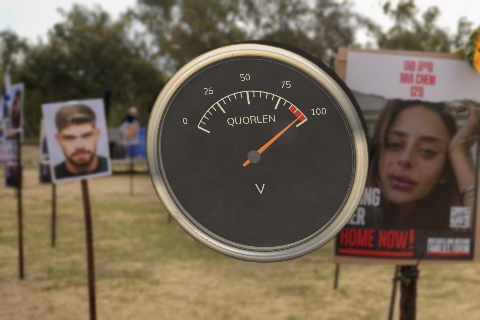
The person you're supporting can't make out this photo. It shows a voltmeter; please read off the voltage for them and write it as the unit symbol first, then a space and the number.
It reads V 95
